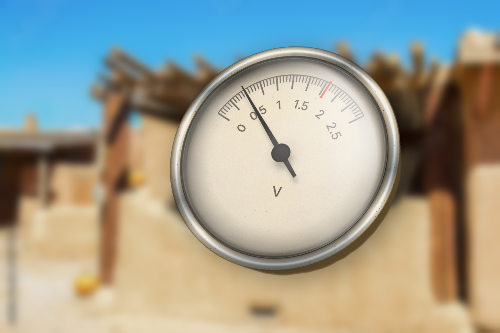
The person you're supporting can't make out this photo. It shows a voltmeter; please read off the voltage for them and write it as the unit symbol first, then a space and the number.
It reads V 0.5
